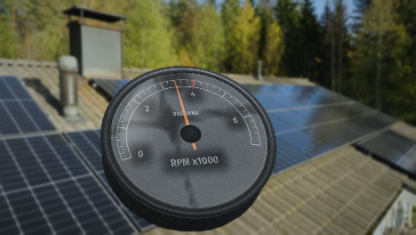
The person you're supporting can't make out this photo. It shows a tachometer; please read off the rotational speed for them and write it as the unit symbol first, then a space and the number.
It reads rpm 3400
